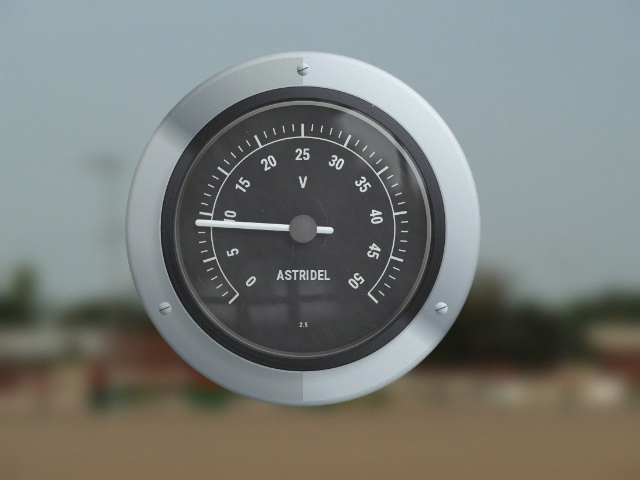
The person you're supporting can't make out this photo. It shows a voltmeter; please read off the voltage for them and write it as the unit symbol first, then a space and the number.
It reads V 9
